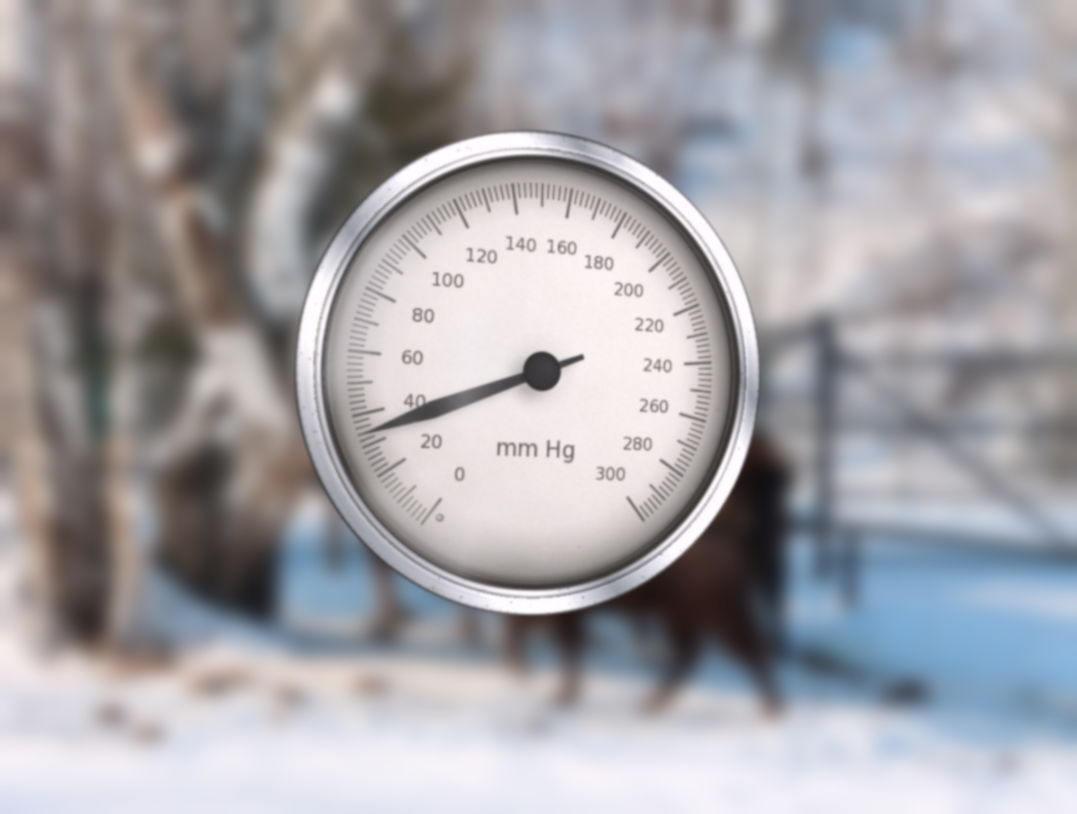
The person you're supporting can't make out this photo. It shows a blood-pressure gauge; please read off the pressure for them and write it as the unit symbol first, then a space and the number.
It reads mmHg 34
